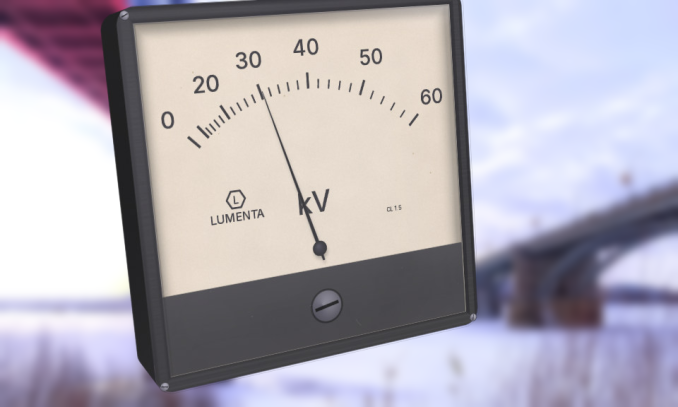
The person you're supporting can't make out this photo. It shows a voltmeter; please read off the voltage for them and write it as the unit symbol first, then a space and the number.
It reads kV 30
